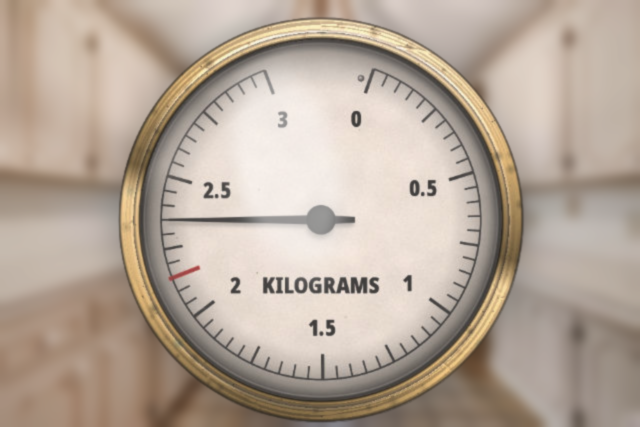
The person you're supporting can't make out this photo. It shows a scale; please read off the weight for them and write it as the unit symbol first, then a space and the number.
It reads kg 2.35
